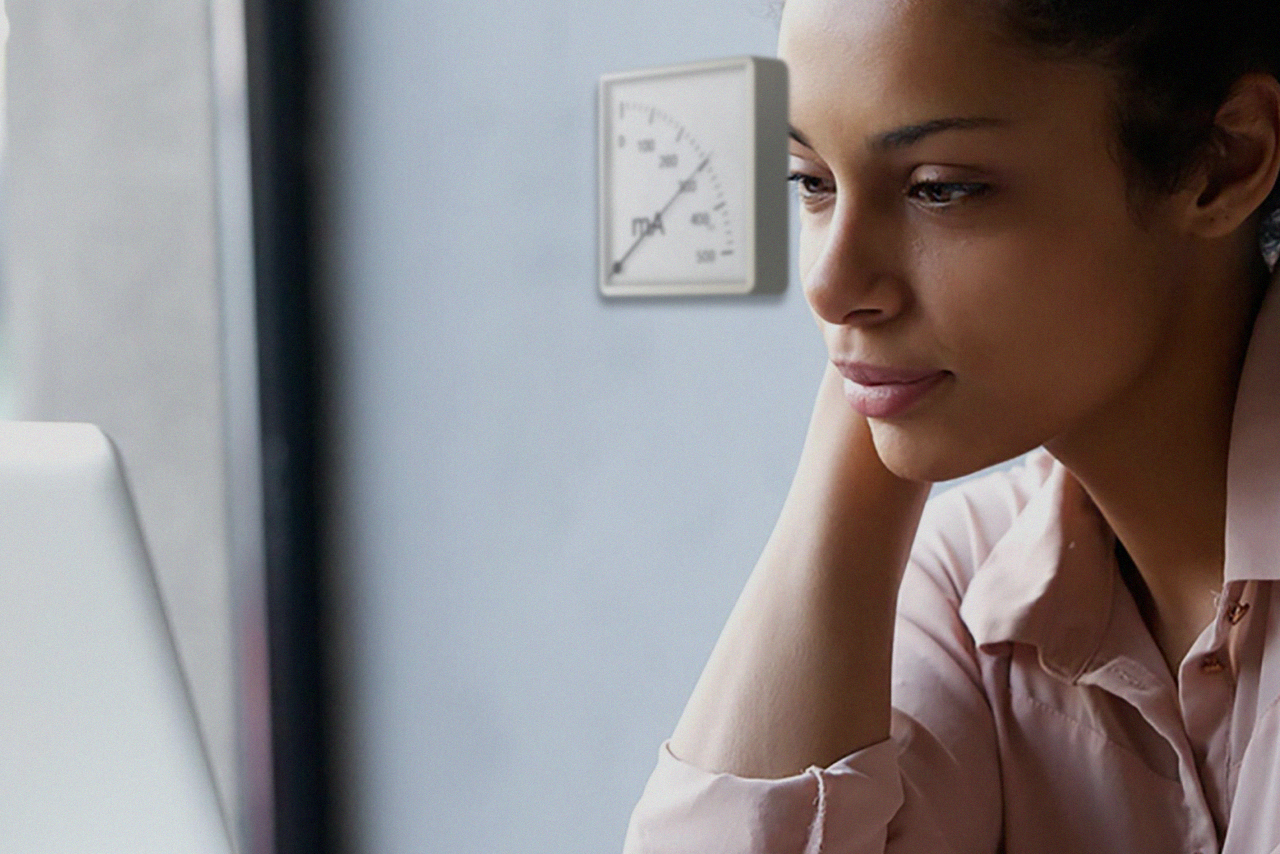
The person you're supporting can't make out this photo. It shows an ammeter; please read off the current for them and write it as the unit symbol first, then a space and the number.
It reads mA 300
